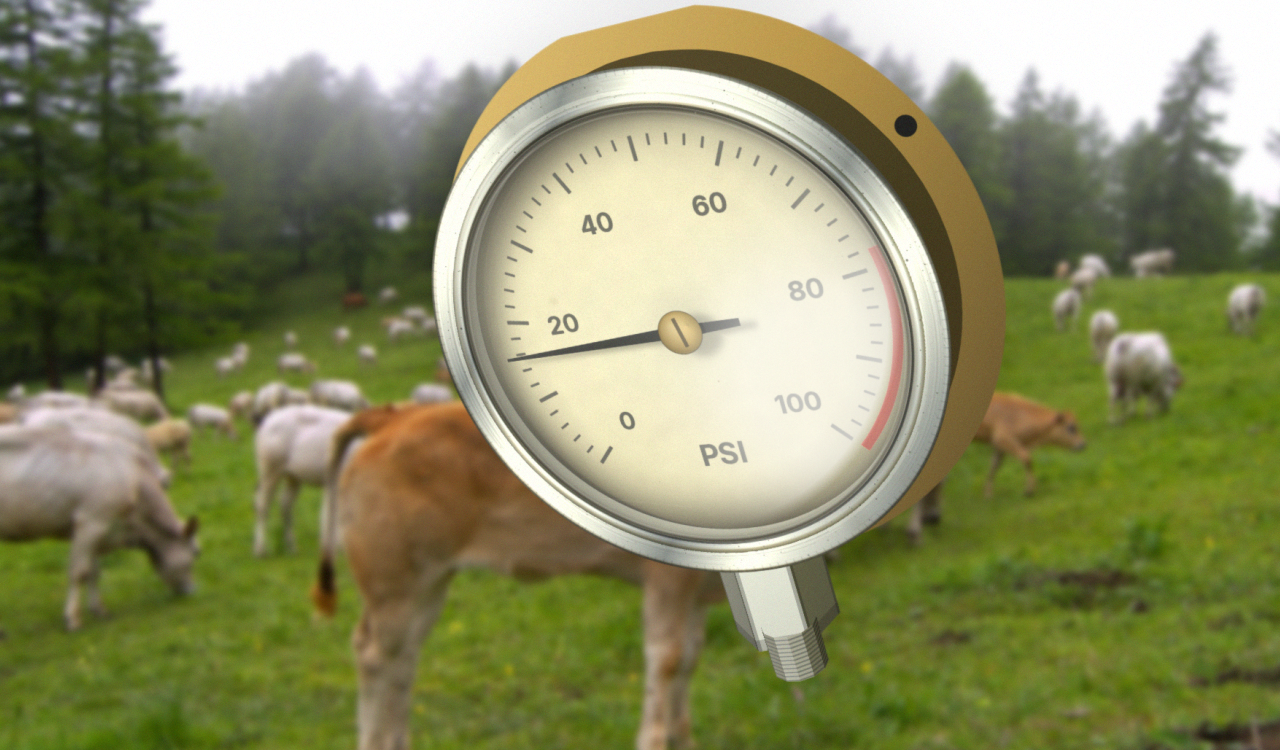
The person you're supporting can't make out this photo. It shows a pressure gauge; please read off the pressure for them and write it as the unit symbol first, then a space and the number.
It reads psi 16
